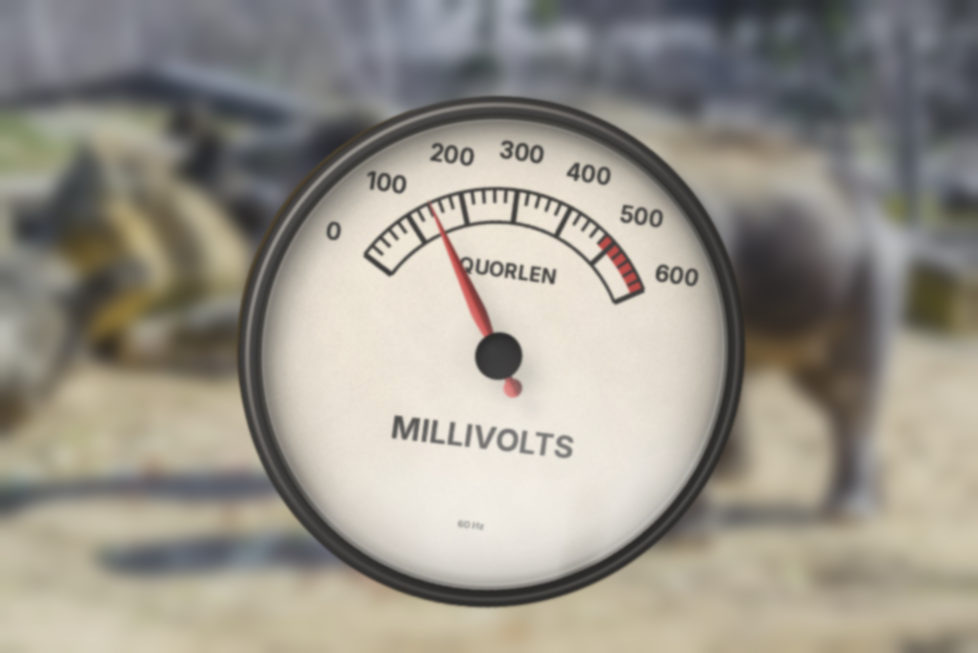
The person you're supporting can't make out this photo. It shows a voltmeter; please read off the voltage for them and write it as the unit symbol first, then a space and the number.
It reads mV 140
